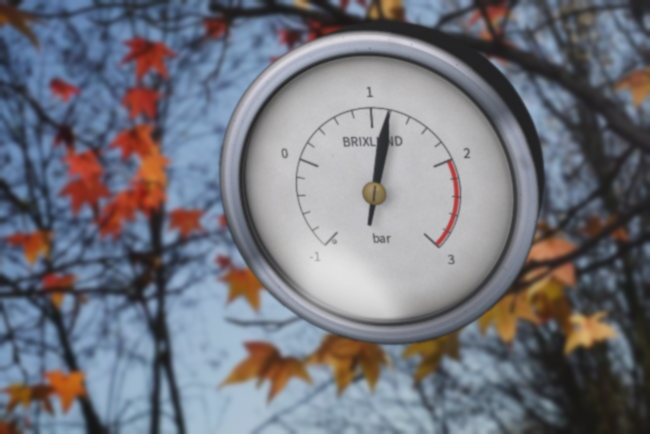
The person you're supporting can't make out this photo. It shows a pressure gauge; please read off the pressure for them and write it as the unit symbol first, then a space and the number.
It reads bar 1.2
